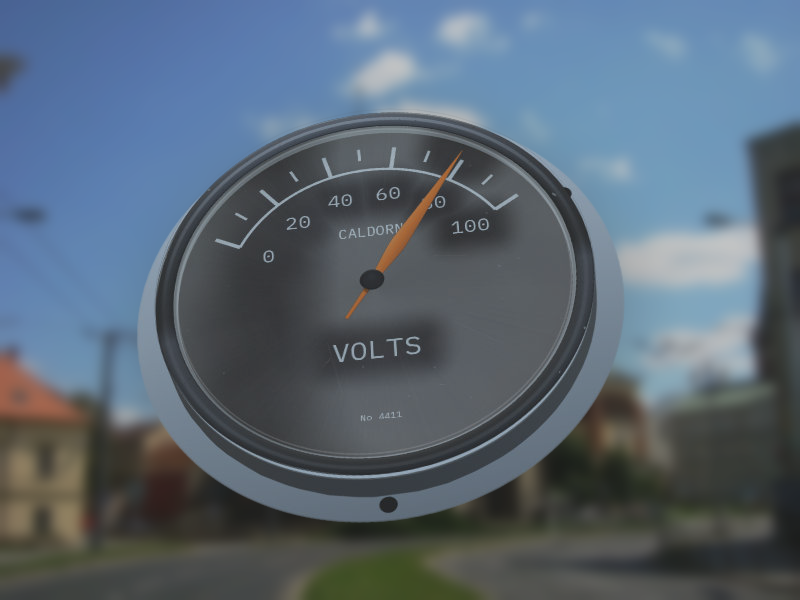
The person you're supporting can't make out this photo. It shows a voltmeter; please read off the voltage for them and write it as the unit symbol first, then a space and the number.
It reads V 80
